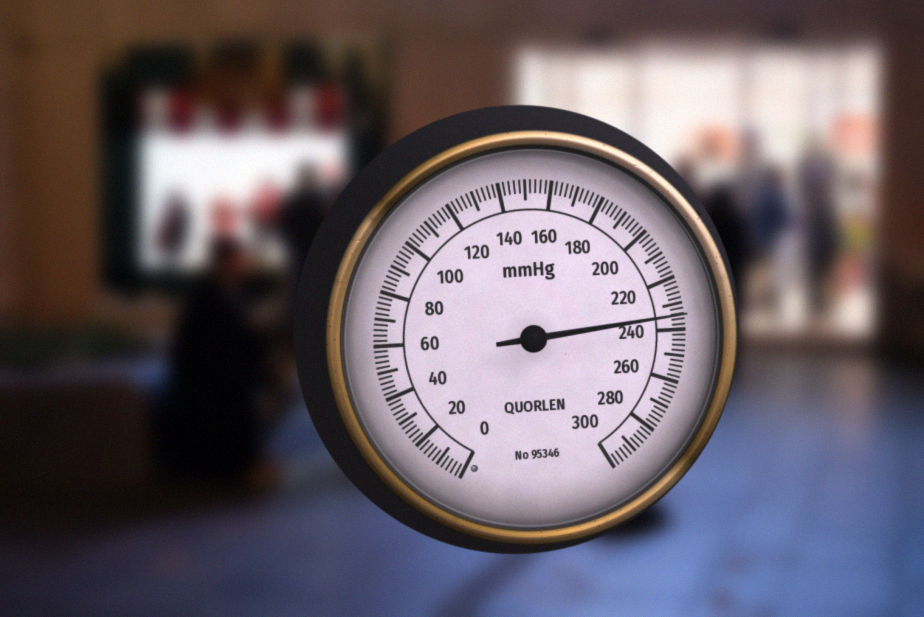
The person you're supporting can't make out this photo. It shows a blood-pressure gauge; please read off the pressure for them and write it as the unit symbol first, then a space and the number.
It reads mmHg 234
